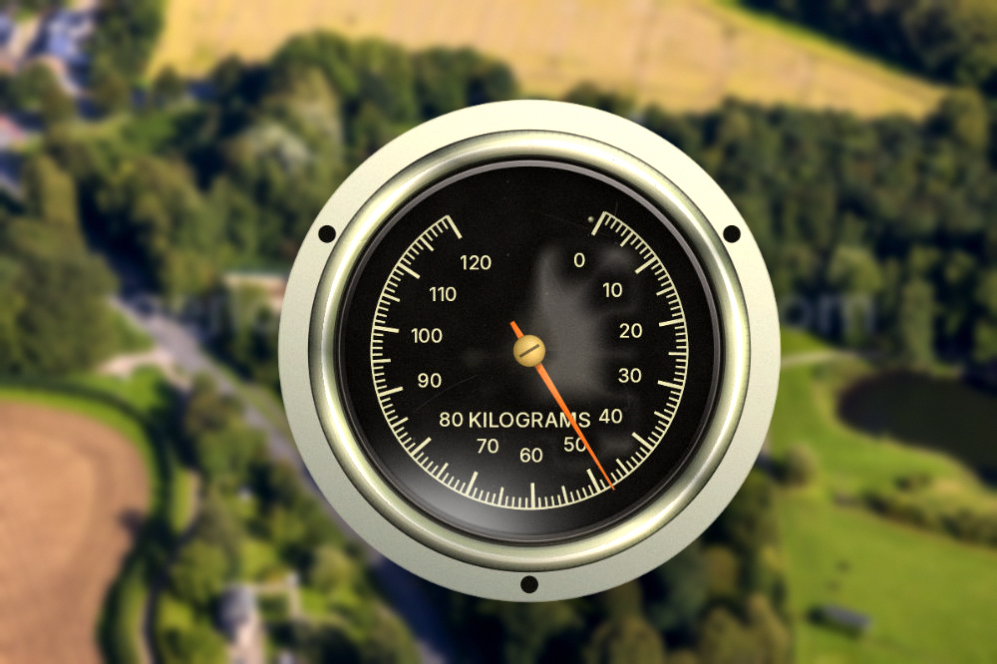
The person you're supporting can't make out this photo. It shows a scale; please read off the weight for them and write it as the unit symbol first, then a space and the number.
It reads kg 48
